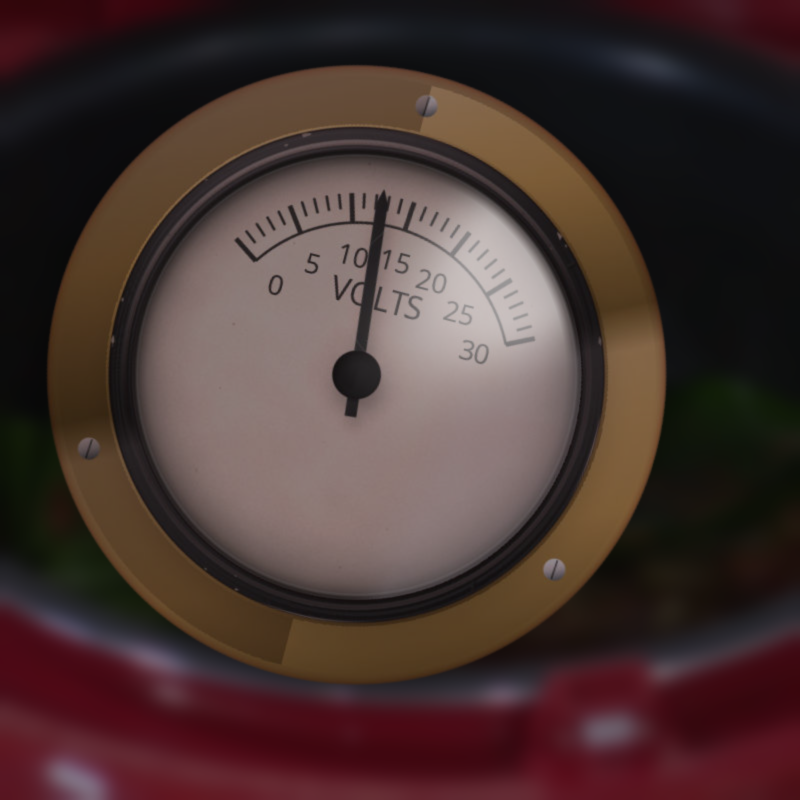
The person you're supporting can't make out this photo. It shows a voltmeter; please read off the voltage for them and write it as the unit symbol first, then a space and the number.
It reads V 12.5
